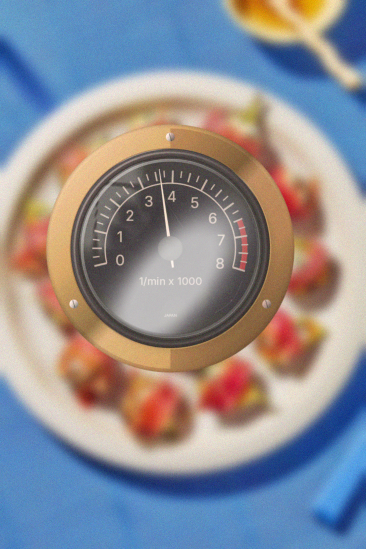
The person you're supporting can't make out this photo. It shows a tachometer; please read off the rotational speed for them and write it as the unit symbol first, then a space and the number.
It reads rpm 3625
